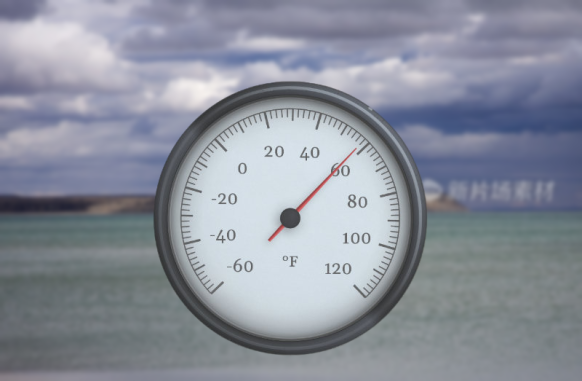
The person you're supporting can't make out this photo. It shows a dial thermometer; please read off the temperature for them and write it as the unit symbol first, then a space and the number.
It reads °F 58
